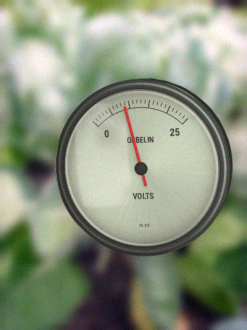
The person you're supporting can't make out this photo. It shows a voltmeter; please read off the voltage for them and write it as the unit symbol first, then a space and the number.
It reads V 9
